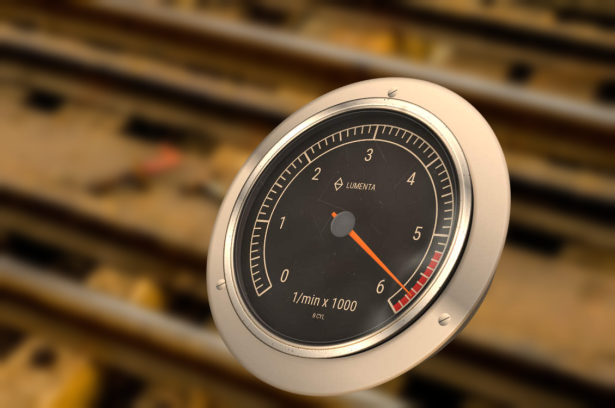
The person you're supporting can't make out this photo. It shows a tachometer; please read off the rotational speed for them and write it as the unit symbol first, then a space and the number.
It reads rpm 5750
